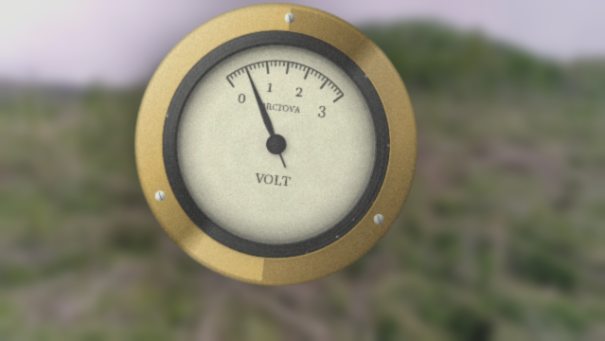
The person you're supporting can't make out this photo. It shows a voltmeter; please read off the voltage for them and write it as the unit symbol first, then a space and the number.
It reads V 0.5
